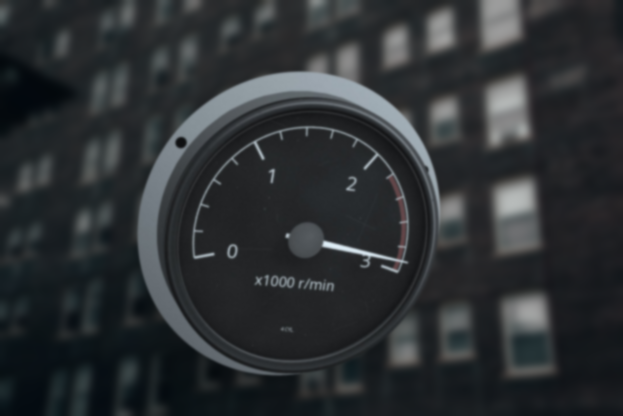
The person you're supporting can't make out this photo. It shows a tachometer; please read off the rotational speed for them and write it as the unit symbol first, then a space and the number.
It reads rpm 2900
